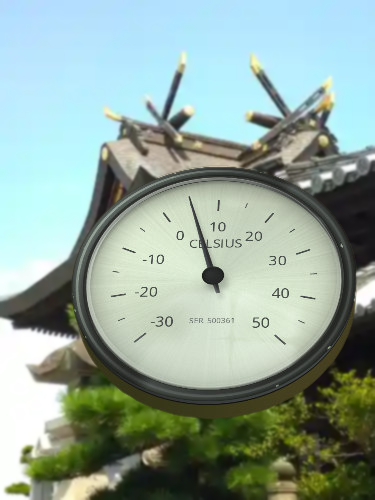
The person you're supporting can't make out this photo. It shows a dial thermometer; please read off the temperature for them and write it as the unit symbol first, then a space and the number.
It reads °C 5
